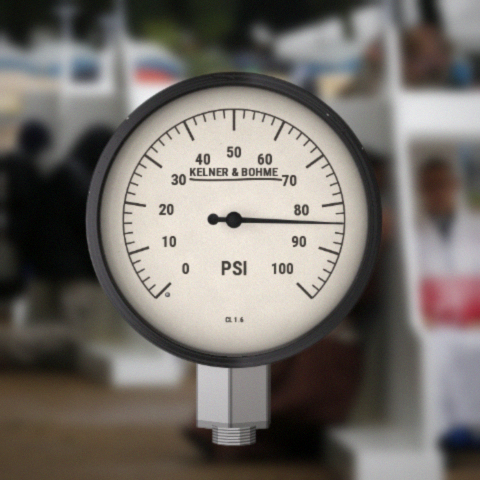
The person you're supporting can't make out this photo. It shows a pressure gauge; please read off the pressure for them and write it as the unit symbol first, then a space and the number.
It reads psi 84
